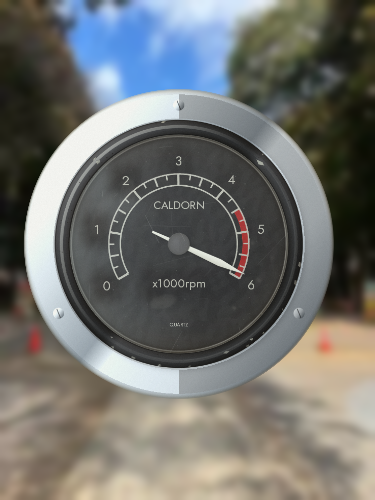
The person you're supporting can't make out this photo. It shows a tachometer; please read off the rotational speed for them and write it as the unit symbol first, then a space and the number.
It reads rpm 5875
